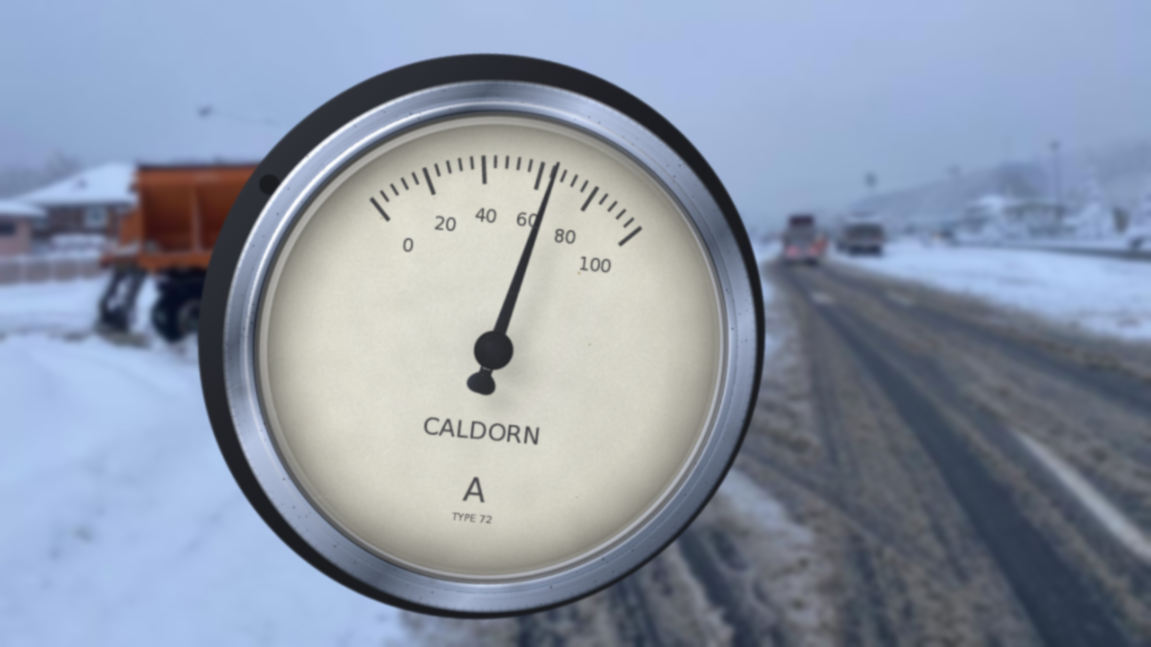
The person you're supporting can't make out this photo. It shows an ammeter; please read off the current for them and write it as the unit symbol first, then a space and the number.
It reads A 64
